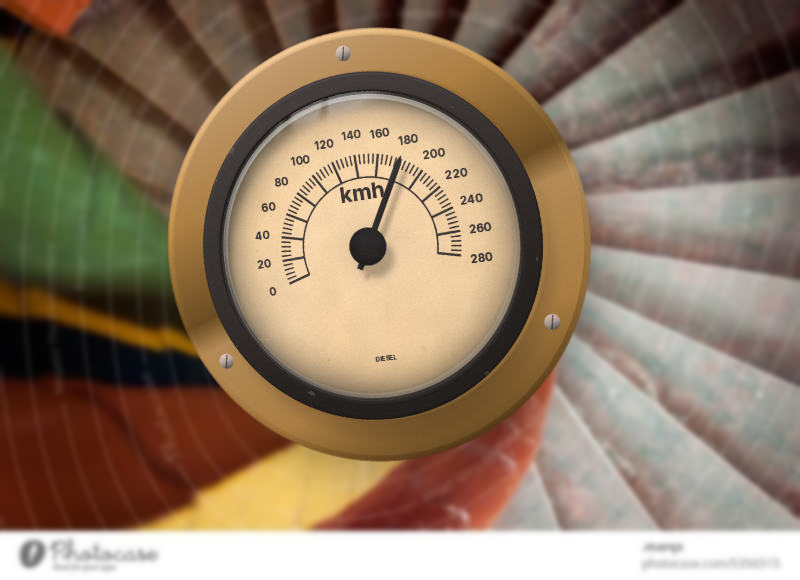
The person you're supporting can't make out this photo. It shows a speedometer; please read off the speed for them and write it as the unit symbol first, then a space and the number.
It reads km/h 180
